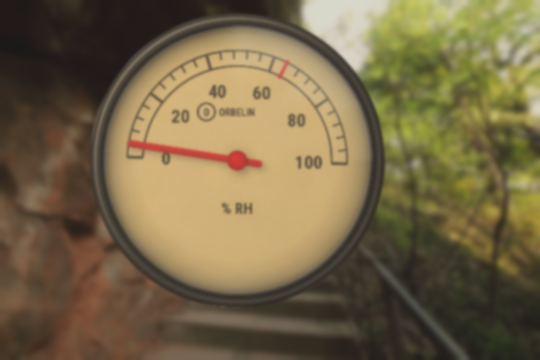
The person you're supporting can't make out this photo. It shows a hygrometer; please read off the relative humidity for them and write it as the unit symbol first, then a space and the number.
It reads % 4
